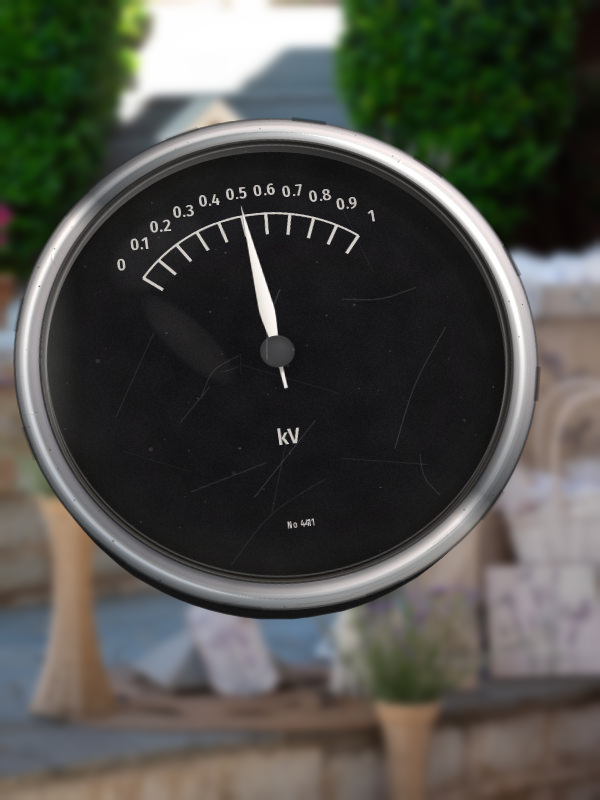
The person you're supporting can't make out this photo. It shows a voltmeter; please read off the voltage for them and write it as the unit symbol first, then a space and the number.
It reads kV 0.5
